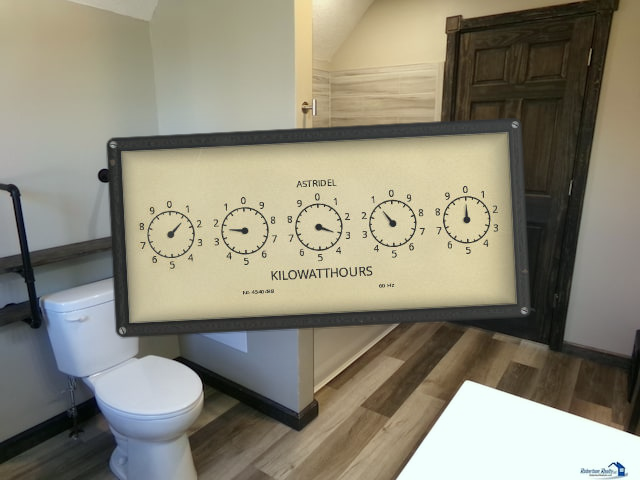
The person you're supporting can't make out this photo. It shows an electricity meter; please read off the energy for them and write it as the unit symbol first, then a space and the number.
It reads kWh 12310
